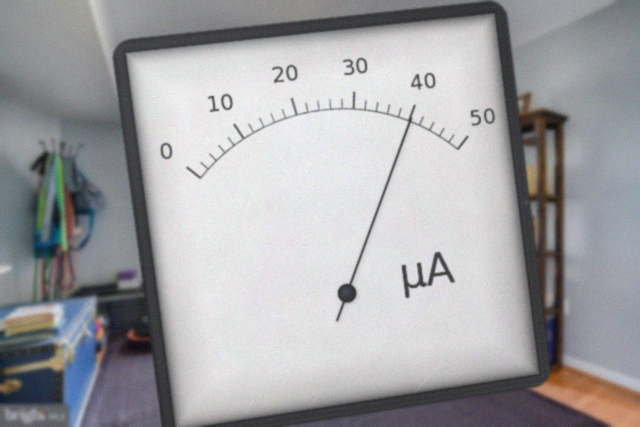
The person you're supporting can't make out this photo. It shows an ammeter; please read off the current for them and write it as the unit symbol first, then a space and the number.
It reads µA 40
